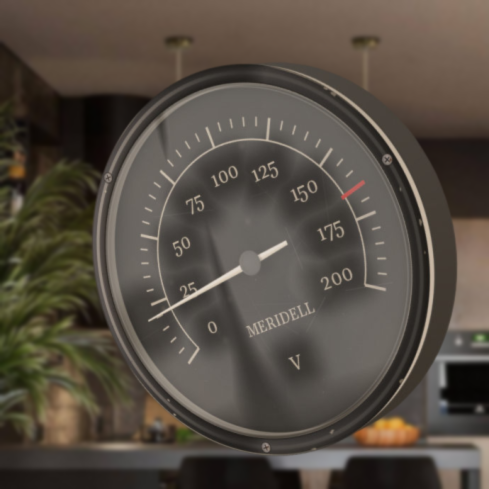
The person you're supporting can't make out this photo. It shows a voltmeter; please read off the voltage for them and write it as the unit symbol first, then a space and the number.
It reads V 20
